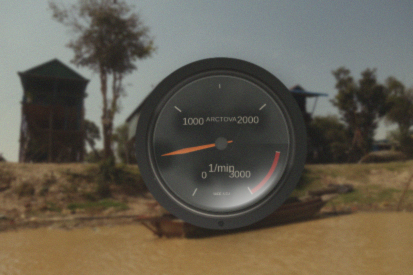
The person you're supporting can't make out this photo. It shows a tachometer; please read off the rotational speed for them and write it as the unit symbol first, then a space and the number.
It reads rpm 500
